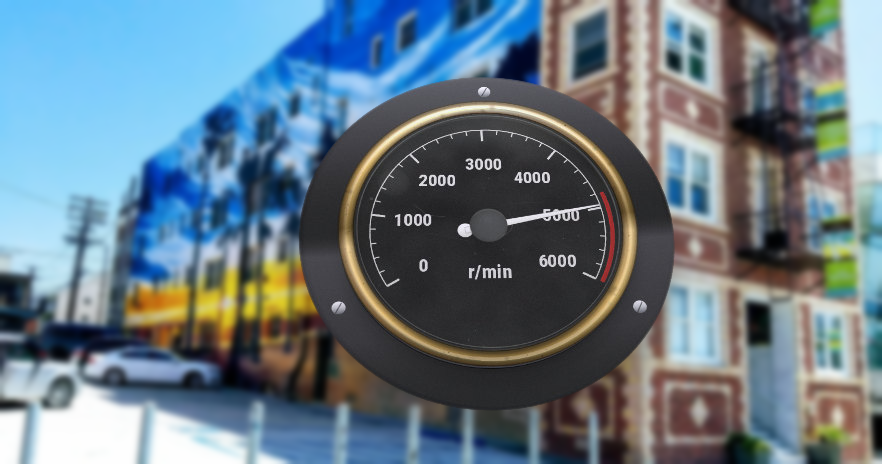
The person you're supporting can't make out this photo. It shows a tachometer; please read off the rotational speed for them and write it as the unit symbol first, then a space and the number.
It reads rpm 5000
